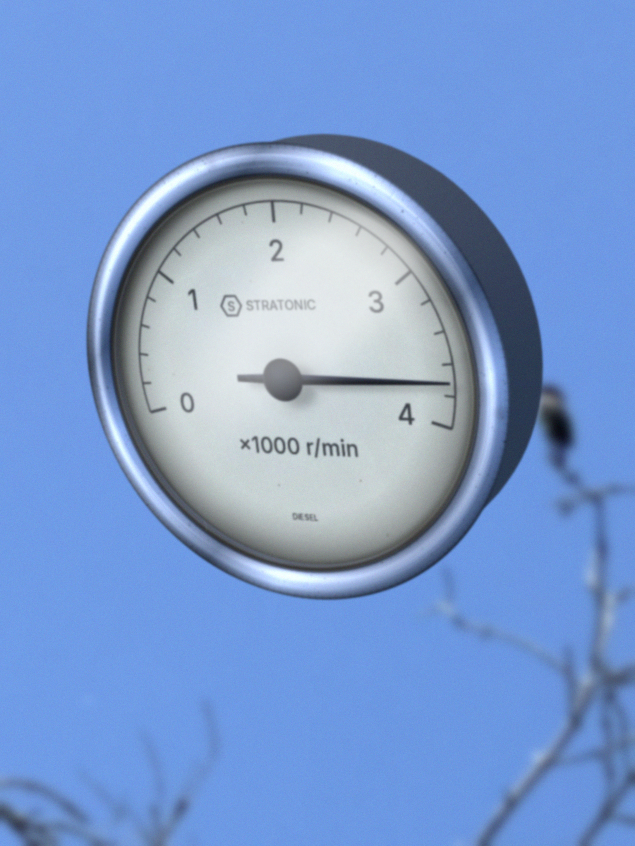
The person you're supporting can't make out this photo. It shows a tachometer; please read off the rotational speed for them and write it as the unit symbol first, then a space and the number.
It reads rpm 3700
